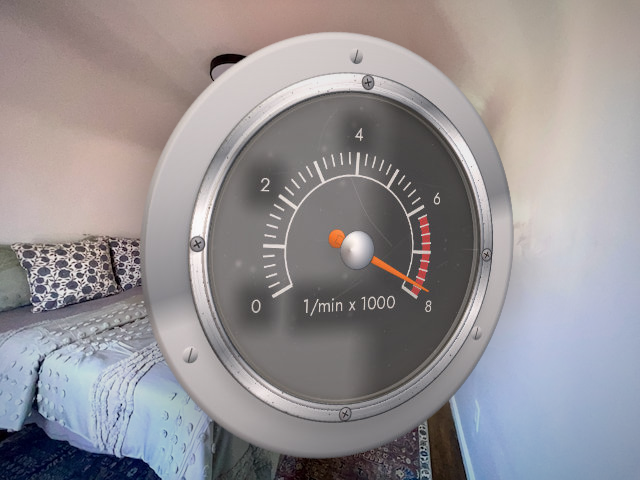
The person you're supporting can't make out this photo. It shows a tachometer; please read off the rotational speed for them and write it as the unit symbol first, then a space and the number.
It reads rpm 7800
